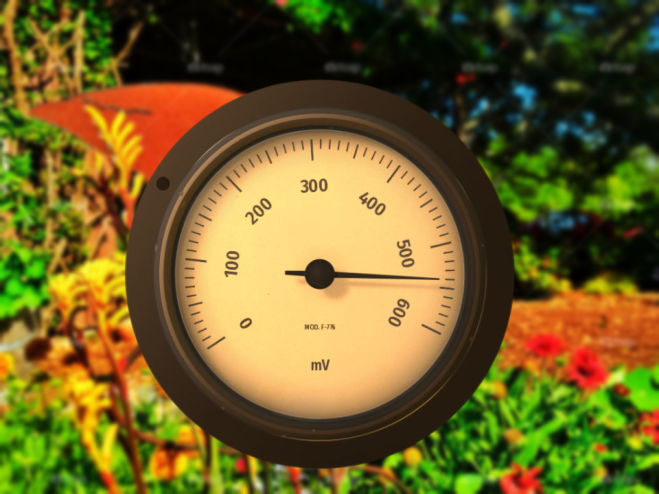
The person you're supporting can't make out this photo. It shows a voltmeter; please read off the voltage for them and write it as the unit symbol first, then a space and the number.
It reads mV 540
